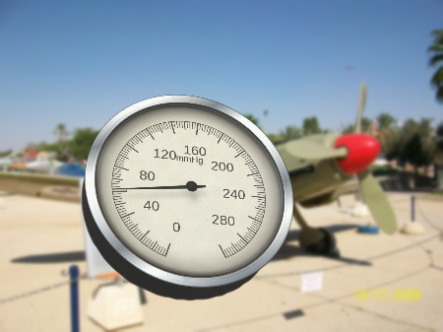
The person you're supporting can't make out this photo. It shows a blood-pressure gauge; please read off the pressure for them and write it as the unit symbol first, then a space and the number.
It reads mmHg 60
